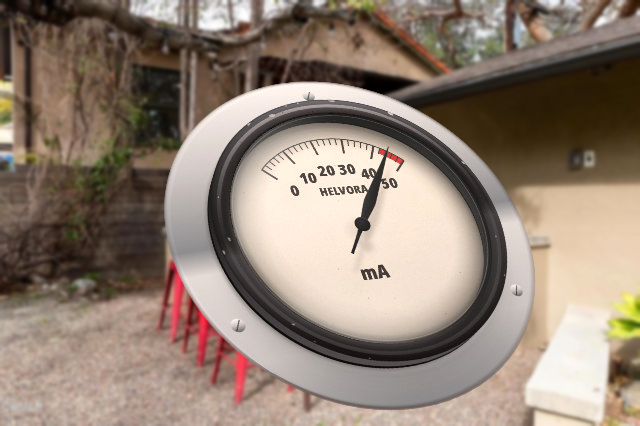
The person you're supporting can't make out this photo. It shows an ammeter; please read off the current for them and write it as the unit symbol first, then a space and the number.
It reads mA 44
